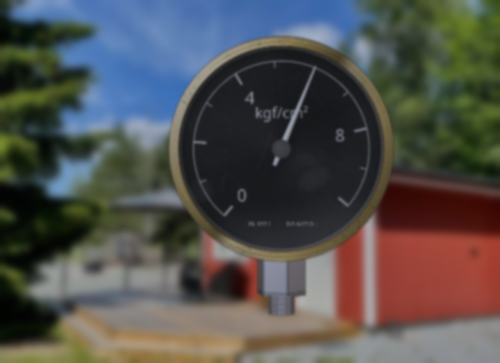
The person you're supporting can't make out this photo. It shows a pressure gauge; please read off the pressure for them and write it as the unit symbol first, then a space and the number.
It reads kg/cm² 6
